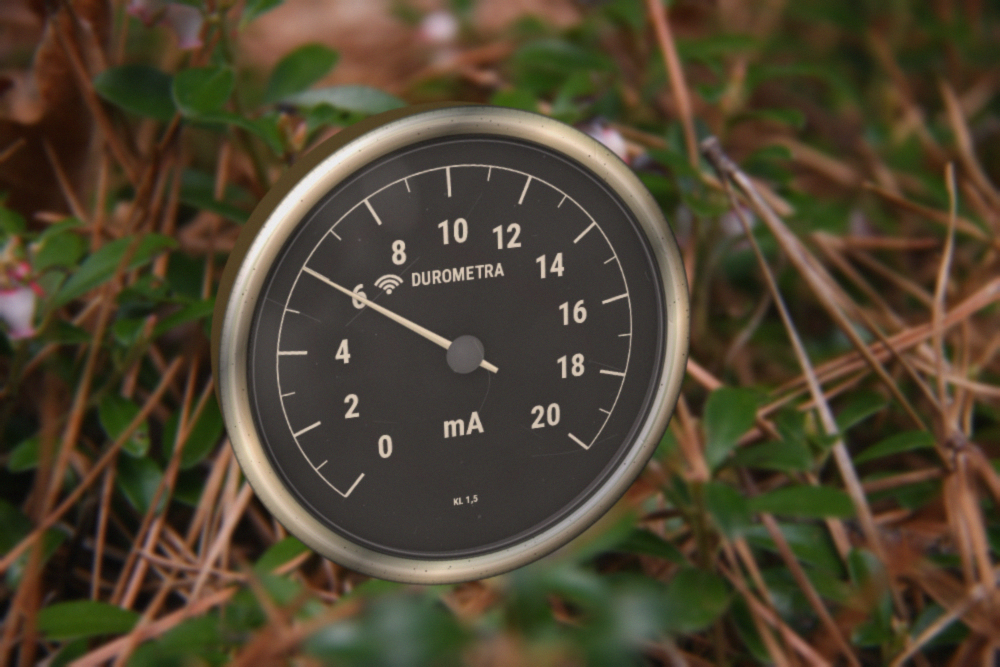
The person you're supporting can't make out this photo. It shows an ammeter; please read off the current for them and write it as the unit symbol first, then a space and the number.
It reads mA 6
